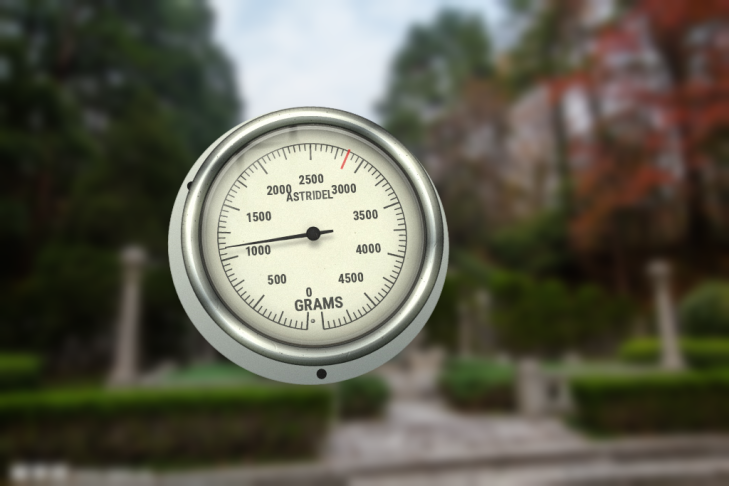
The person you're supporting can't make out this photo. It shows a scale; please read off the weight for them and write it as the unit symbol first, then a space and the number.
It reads g 1100
